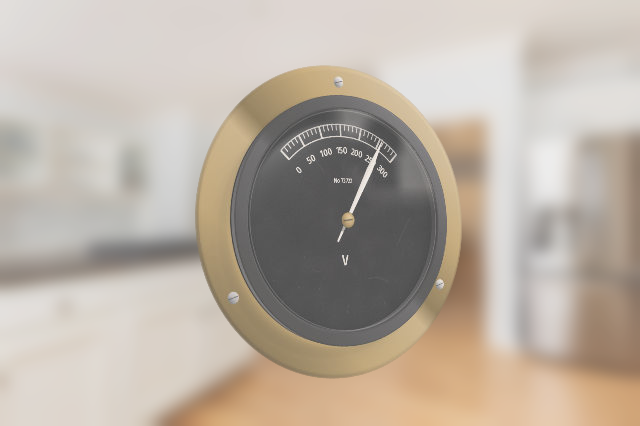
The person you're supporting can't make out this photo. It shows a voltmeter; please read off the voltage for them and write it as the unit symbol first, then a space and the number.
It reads V 250
